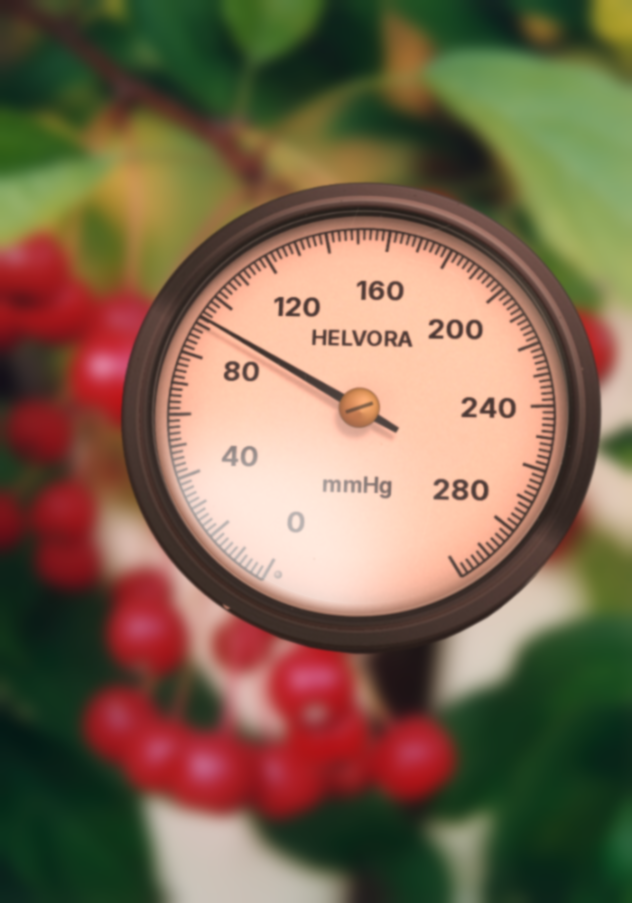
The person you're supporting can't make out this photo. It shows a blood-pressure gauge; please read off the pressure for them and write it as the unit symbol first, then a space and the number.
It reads mmHg 92
